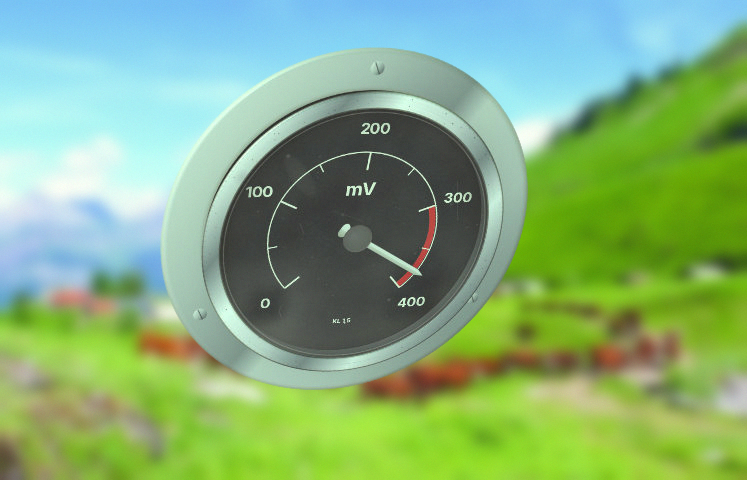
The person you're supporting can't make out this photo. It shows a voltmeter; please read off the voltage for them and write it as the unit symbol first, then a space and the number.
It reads mV 375
